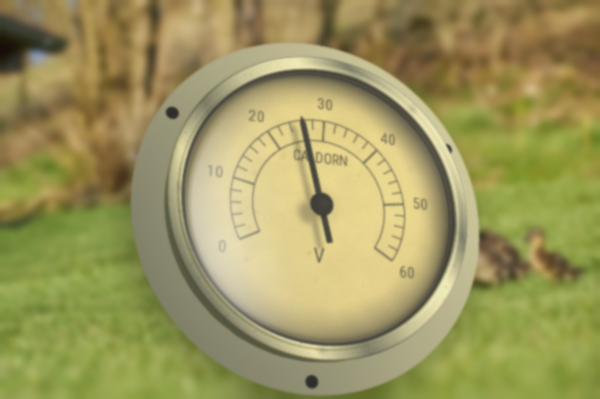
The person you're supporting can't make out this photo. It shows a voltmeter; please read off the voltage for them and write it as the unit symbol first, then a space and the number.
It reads V 26
